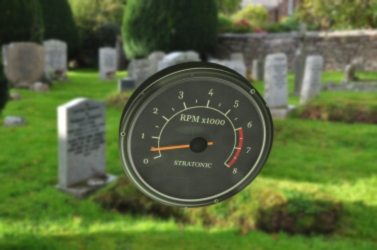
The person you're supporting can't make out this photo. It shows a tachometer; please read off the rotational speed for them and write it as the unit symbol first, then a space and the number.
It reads rpm 500
